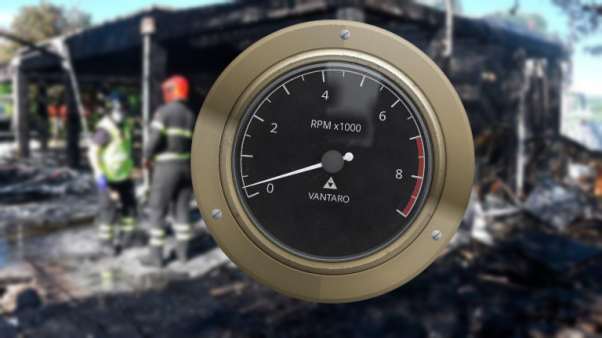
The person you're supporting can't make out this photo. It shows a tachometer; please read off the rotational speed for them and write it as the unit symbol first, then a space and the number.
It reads rpm 250
